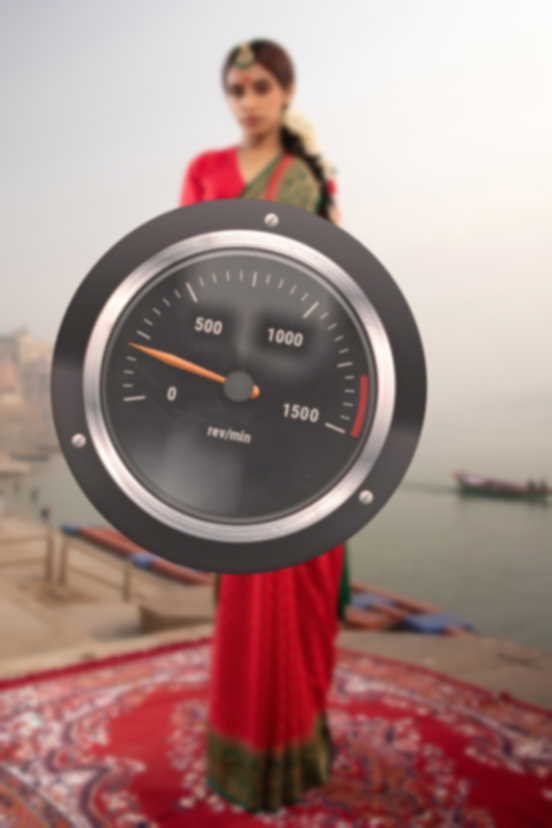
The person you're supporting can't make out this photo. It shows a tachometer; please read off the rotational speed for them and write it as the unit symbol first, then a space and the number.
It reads rpm 200
